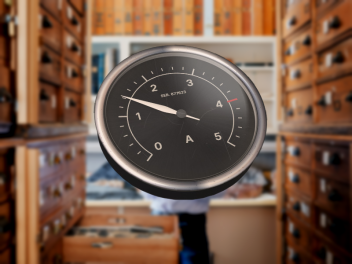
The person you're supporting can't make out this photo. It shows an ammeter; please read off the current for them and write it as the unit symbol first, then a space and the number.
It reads A 1.4
